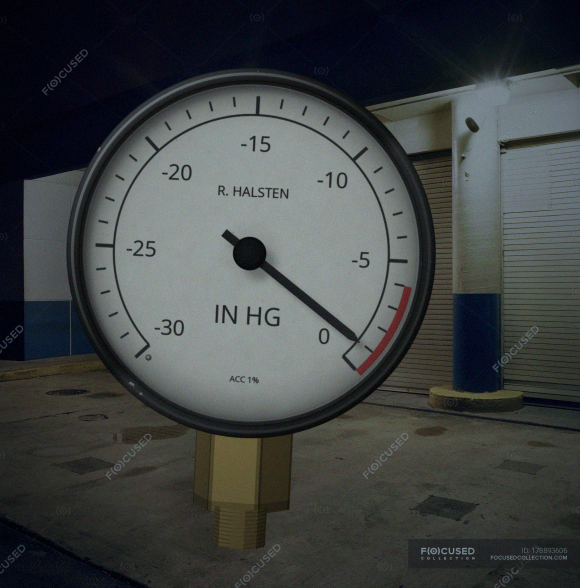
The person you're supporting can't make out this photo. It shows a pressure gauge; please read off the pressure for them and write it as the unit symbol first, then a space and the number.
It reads inHg -1
